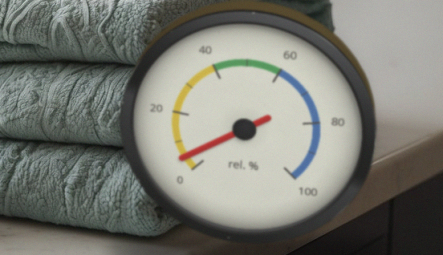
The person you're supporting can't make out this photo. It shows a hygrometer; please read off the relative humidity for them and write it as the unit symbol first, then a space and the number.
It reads % 5
